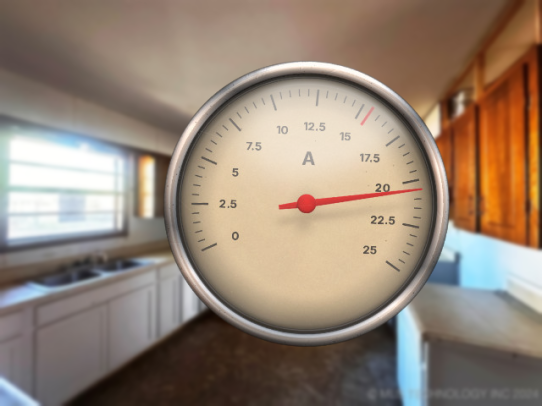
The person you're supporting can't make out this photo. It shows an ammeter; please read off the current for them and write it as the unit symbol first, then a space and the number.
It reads A 20.5
